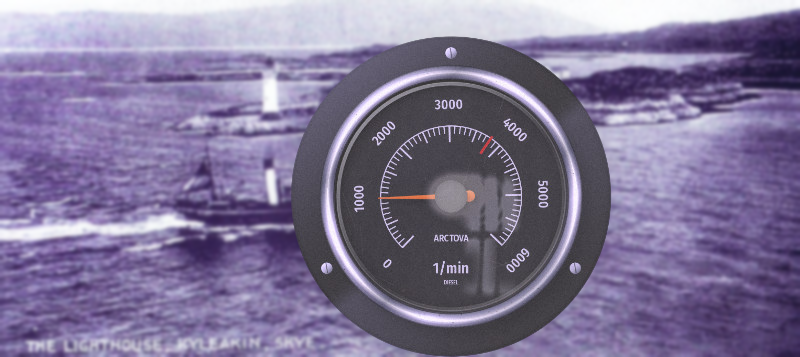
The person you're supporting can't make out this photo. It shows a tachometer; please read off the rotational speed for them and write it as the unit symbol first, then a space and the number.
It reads rpm 1000
